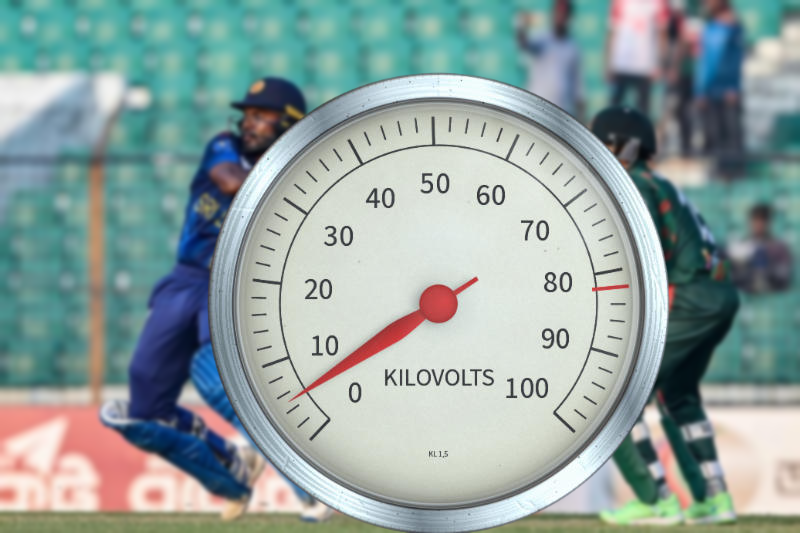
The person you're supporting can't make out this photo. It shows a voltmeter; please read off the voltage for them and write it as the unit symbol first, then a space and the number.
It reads kV 5
